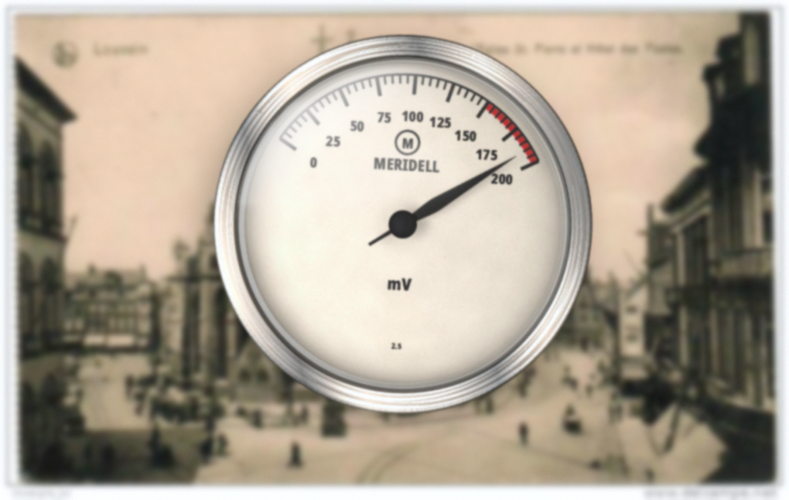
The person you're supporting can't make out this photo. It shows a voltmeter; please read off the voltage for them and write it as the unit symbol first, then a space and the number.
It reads mV 190
